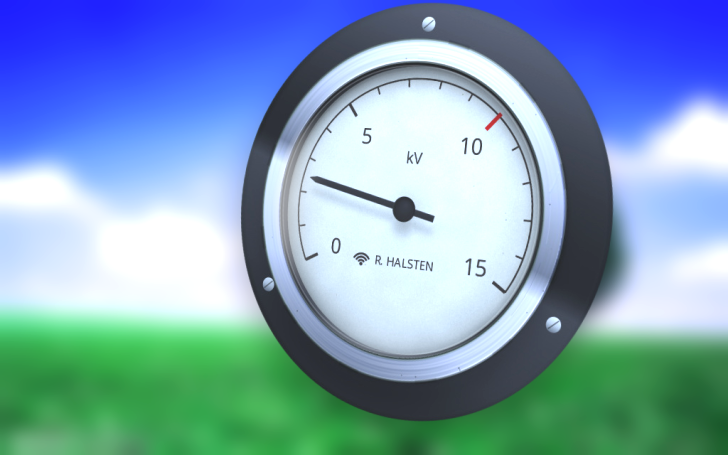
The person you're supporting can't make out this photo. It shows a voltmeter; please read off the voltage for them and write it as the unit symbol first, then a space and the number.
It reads kV 2.5
